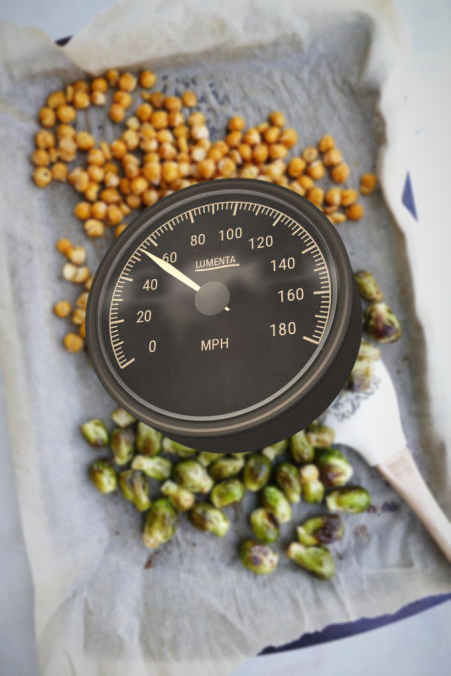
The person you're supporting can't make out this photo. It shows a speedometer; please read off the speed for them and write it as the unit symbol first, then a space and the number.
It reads mph 54
